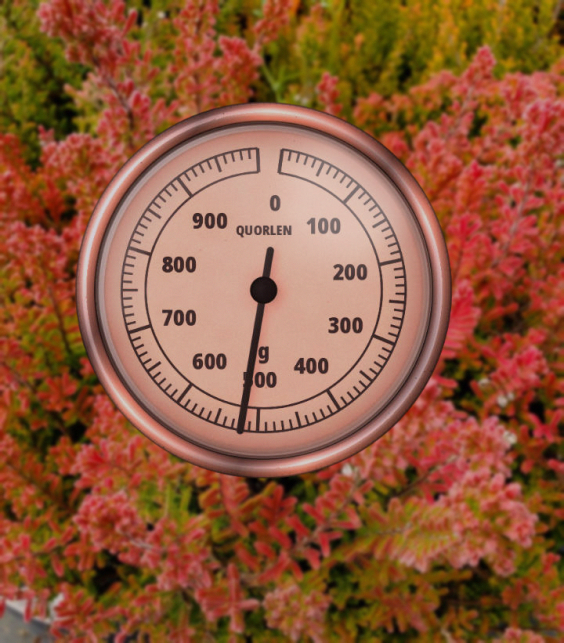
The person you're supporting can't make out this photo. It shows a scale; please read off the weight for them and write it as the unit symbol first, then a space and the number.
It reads g 520
